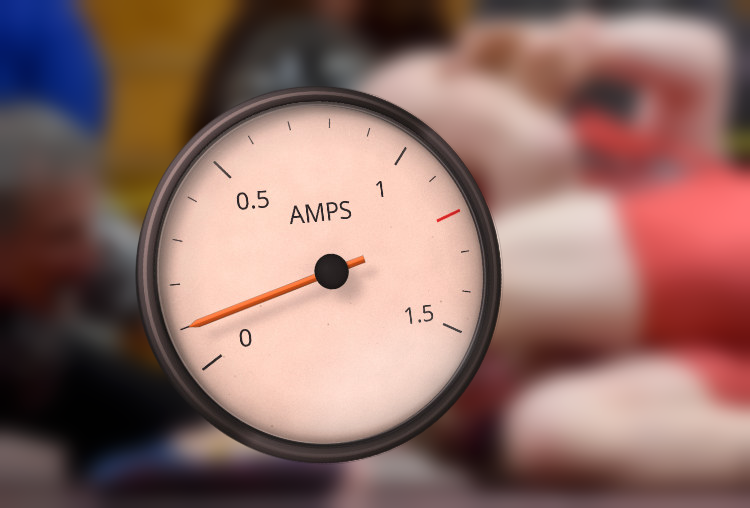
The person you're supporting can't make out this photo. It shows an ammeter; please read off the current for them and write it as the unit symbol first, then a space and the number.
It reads A 0.1
